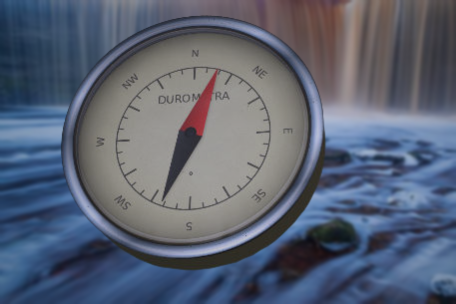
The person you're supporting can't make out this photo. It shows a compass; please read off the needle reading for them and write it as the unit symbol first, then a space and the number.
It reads ° 20
